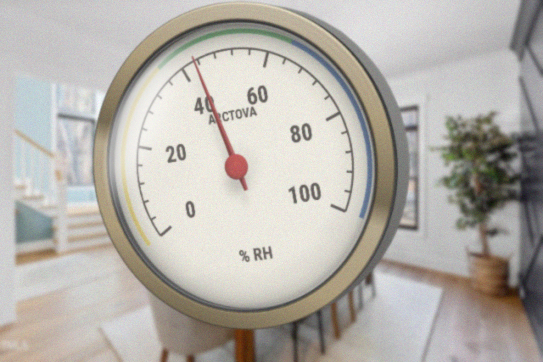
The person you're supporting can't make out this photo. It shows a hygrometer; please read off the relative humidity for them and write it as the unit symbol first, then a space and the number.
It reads % 44
